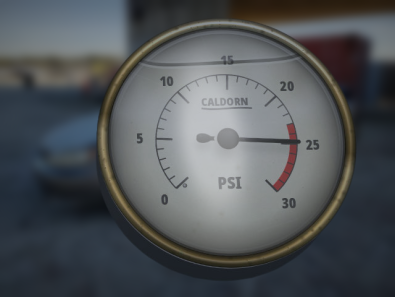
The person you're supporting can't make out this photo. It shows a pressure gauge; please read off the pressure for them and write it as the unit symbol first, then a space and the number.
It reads psi 25
